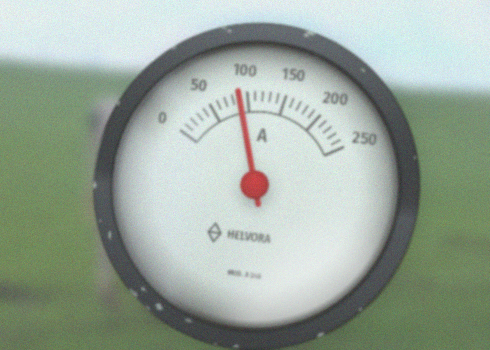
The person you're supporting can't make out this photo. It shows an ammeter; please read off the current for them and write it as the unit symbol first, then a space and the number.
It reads A 90
